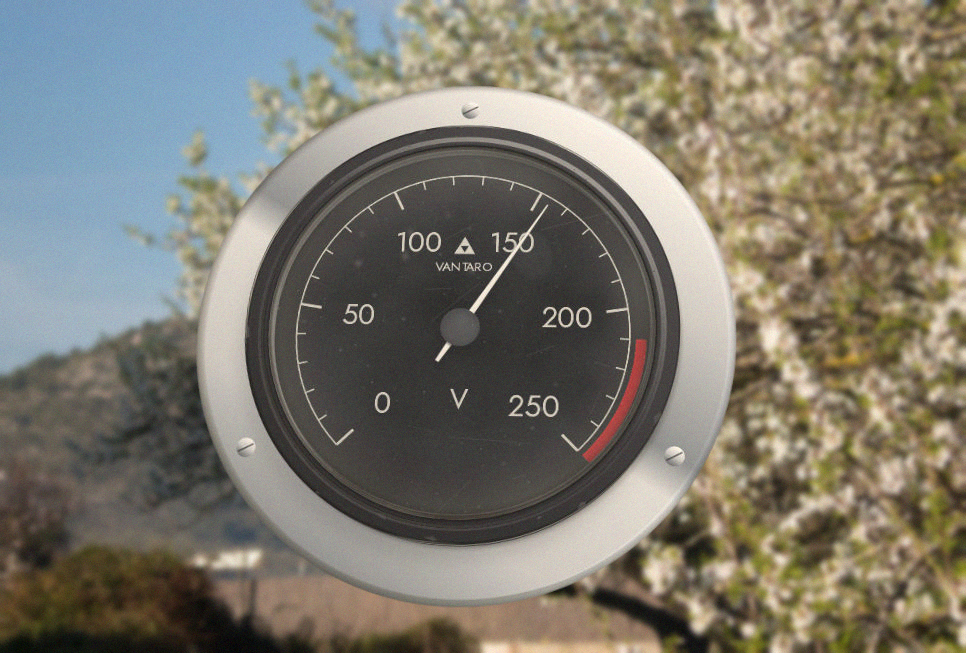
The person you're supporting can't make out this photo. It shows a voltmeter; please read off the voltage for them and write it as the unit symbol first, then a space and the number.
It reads V 155
